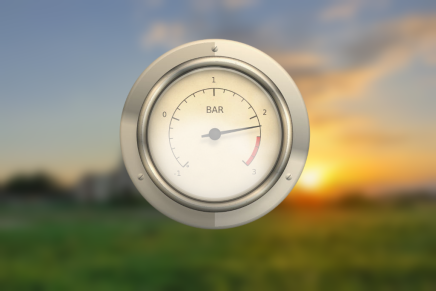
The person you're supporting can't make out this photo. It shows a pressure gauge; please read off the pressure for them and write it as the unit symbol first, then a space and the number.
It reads bar 2.2
